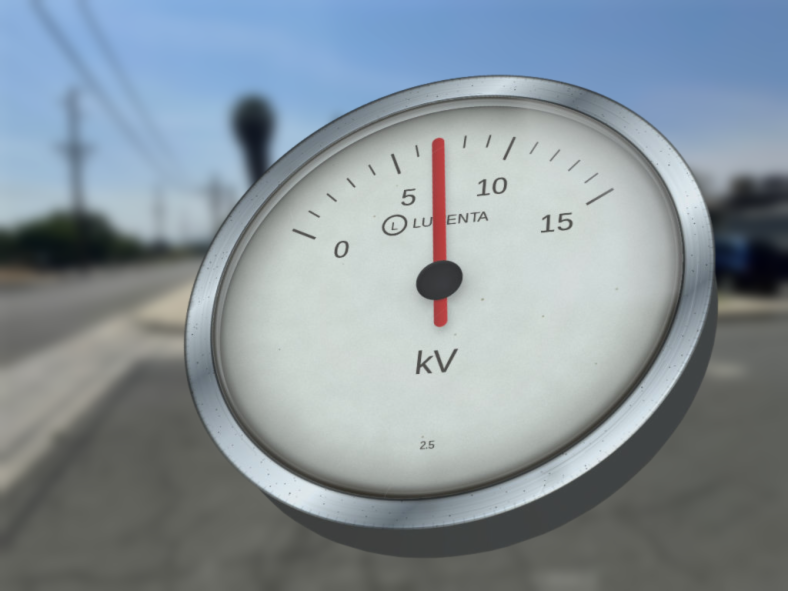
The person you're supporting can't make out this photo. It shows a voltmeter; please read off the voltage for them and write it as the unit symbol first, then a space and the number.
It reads kV 7
